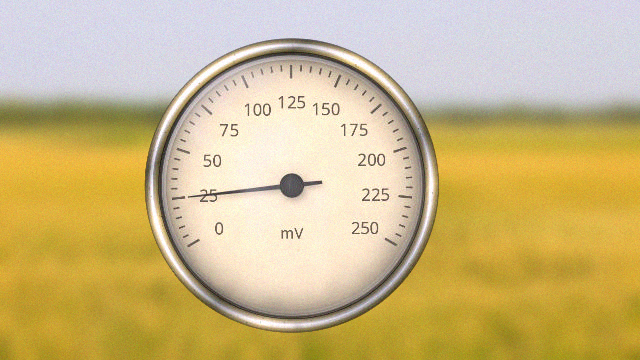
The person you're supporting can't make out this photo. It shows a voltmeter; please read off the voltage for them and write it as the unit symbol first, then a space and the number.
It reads mV 25
